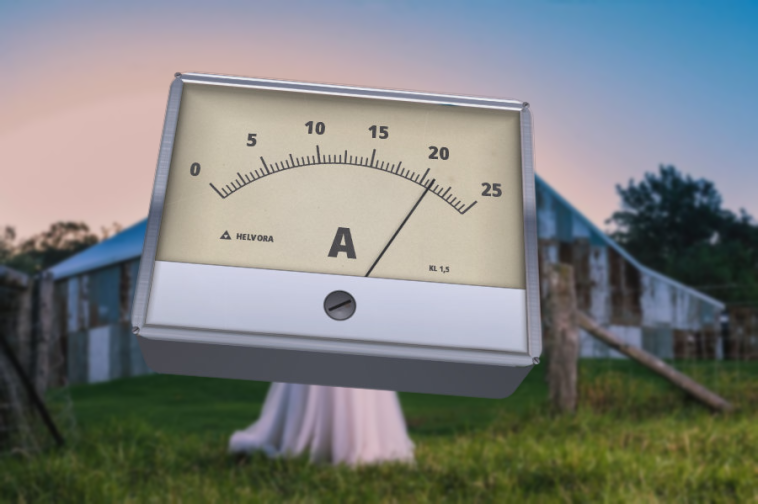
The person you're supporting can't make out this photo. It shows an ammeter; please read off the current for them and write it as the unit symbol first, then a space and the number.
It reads A 21
